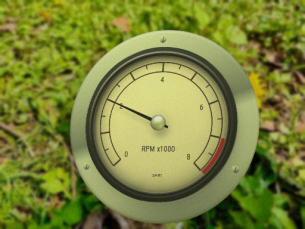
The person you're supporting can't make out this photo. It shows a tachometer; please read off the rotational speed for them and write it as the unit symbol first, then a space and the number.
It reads rpm 2000
